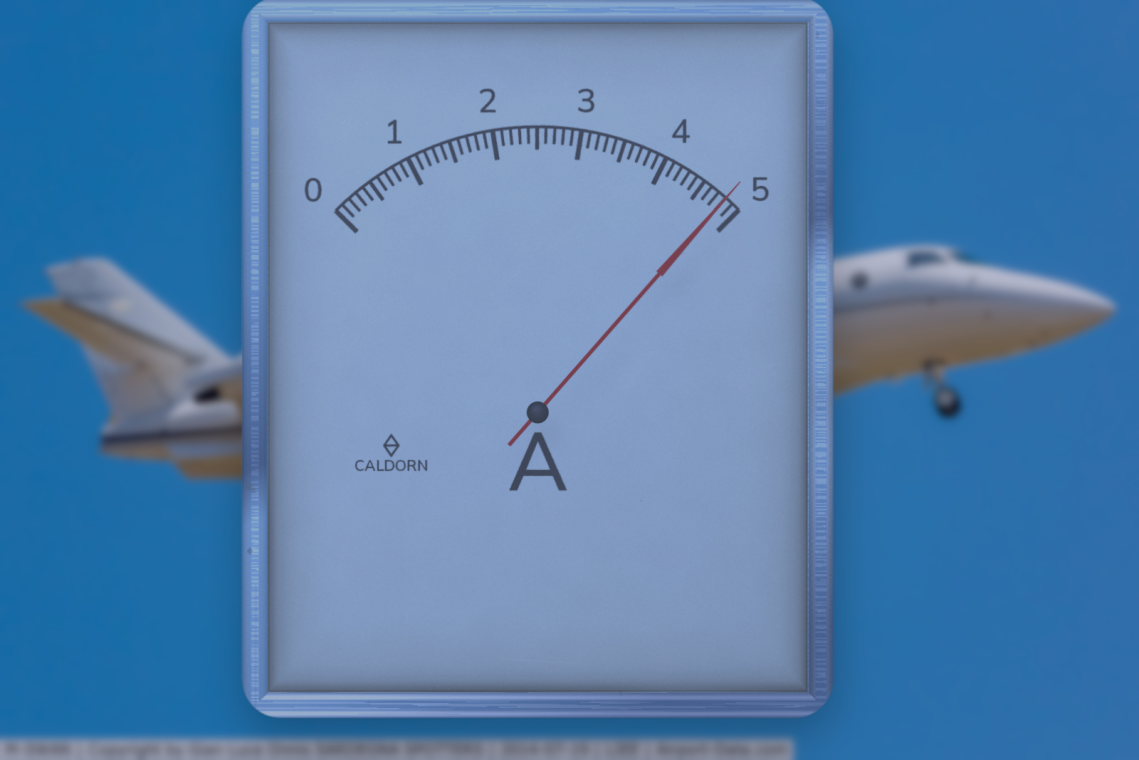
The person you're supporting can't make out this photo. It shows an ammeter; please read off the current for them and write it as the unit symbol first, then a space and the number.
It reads A 4.8
